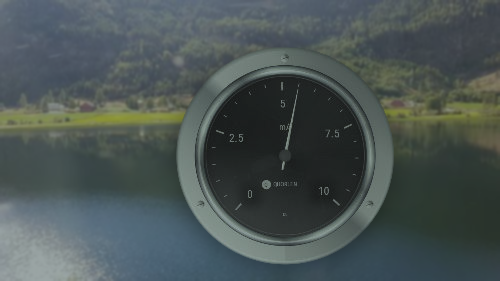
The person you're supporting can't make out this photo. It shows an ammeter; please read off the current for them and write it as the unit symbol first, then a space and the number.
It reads mA 5.5
